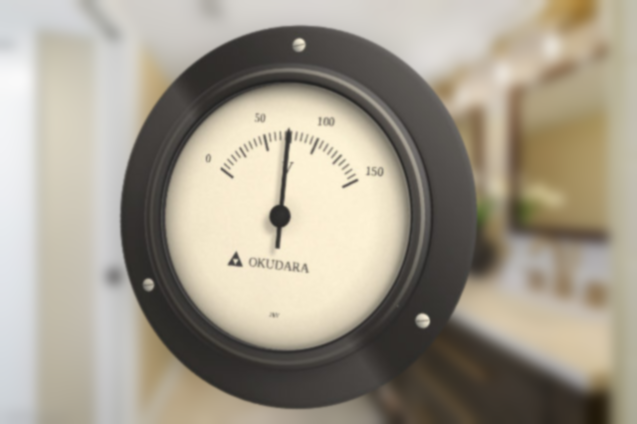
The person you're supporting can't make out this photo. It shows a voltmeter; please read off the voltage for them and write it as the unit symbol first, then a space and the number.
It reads V 75
